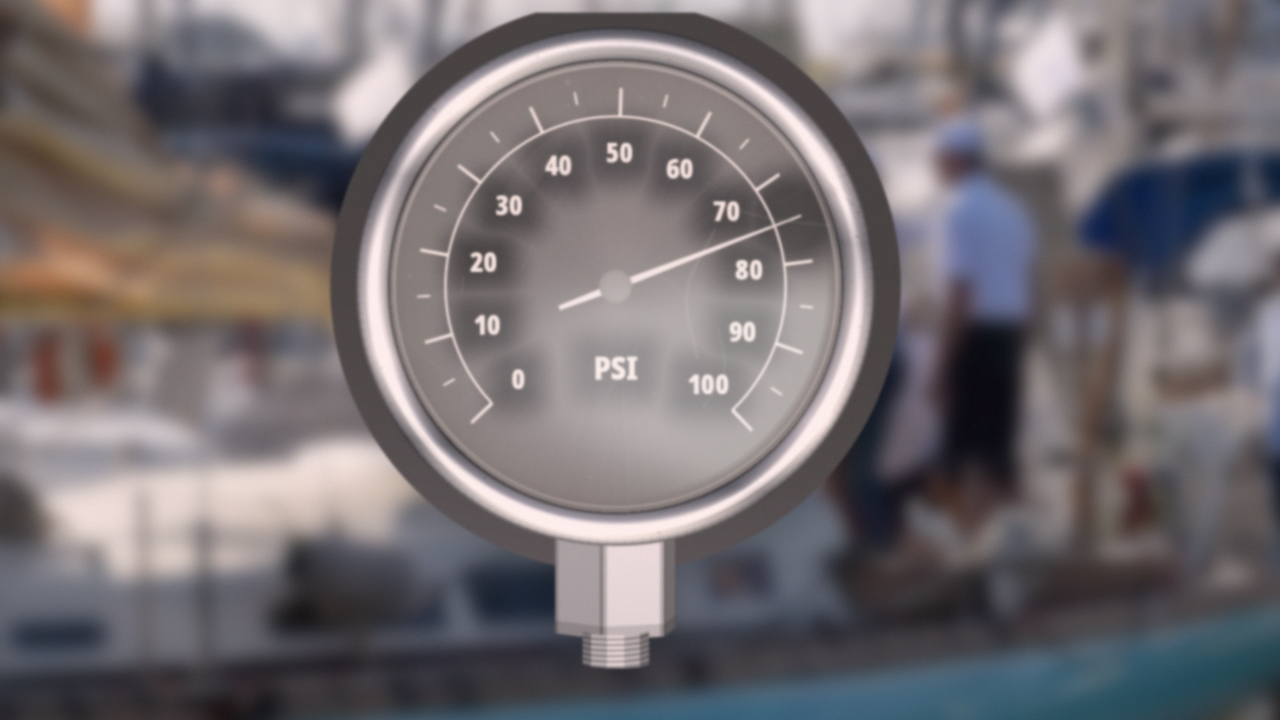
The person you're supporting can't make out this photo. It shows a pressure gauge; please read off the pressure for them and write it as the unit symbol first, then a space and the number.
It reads psi 75
